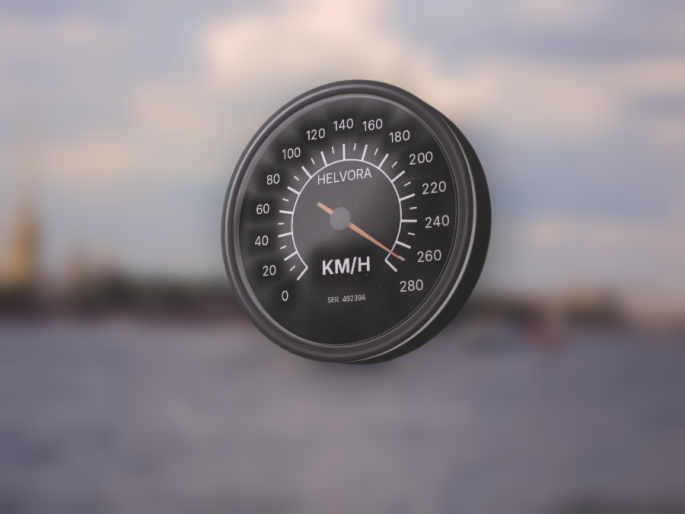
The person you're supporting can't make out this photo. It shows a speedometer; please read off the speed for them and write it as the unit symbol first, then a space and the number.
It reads km/h 270
